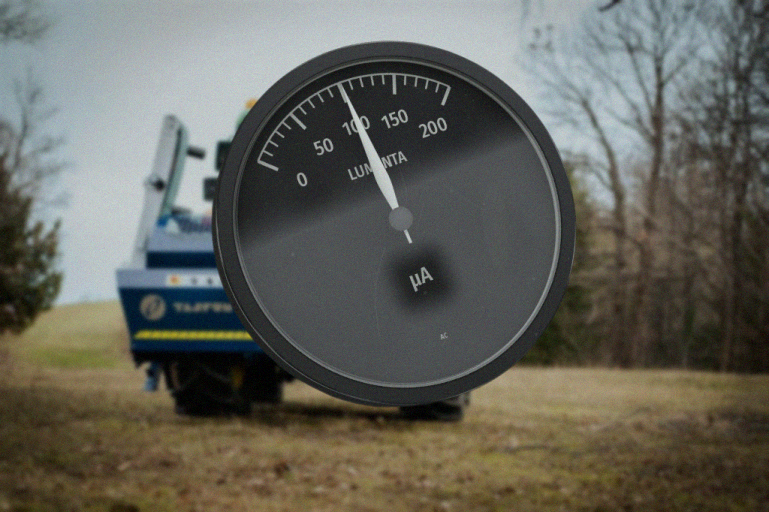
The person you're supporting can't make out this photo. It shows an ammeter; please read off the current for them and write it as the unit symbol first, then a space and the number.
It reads µA 100
